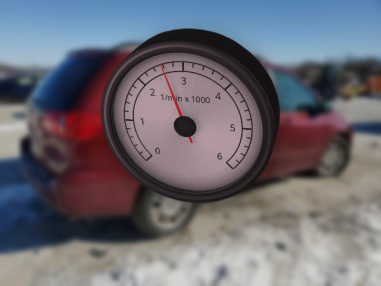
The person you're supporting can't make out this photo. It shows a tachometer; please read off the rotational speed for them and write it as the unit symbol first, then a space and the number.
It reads rpm 2600
